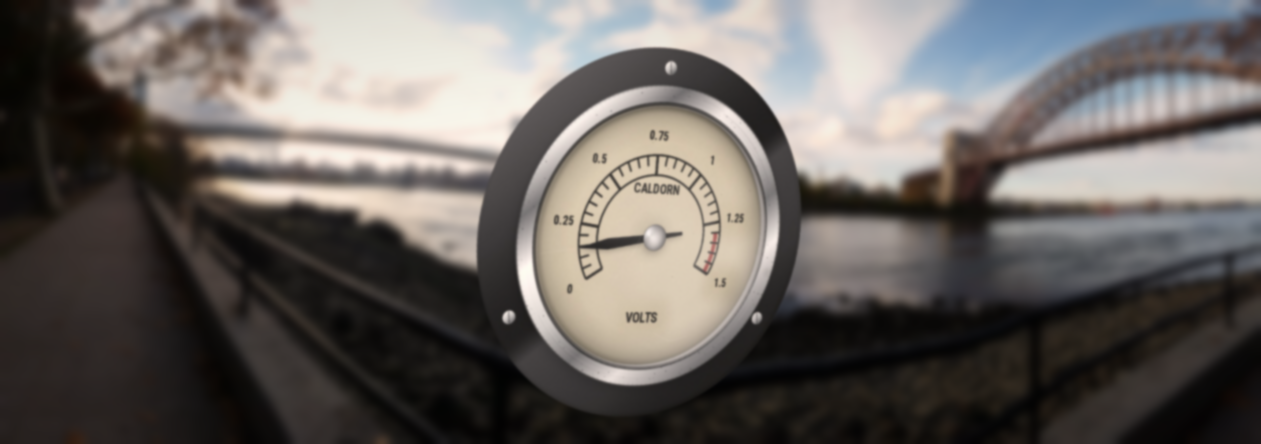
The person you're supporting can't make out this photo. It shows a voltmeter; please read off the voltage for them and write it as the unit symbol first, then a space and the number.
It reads V 0.15
